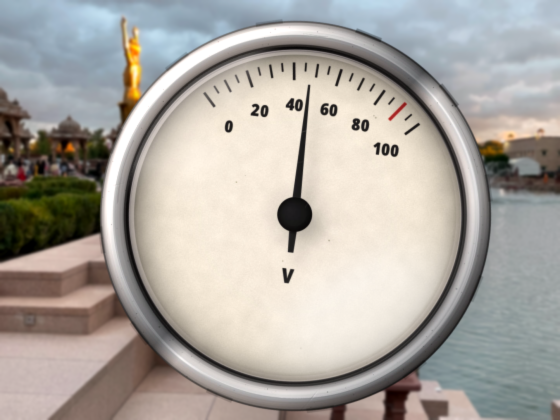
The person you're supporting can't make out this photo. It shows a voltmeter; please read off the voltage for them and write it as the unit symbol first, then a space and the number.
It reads V 47.5
